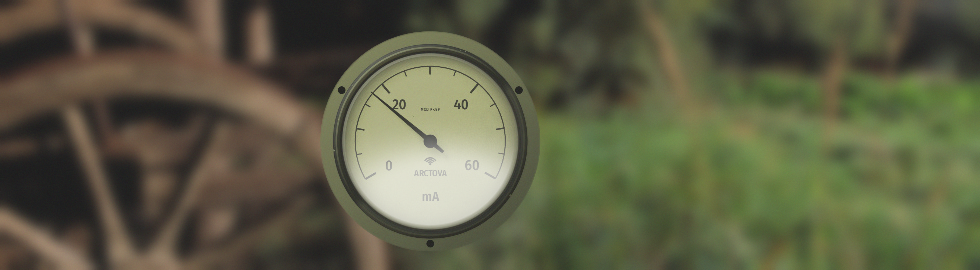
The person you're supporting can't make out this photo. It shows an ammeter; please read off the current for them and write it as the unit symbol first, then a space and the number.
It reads mA 17.5
